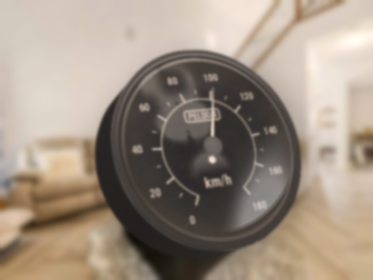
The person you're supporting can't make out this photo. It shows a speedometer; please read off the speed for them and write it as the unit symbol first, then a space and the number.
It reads km/h 100
